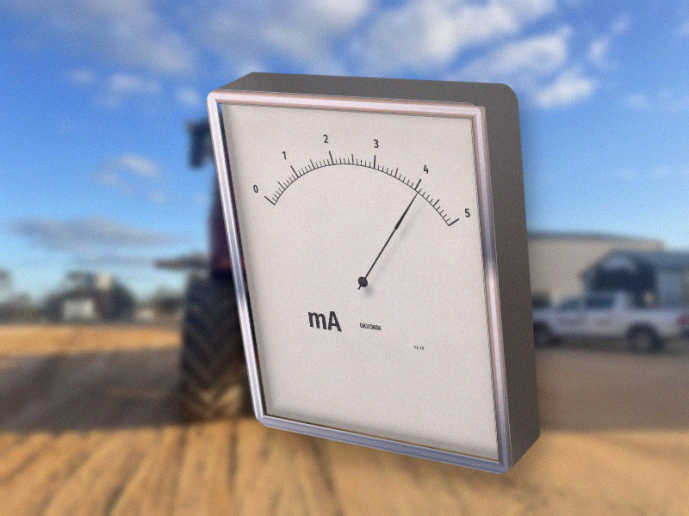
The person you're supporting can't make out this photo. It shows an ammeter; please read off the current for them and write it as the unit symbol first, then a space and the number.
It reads mA 4.1
